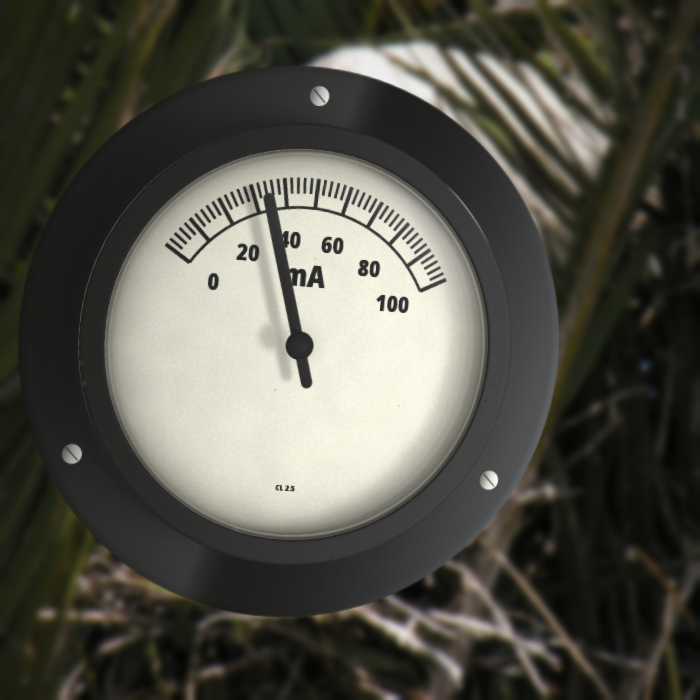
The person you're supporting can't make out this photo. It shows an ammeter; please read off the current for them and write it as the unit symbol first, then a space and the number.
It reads mA 34
